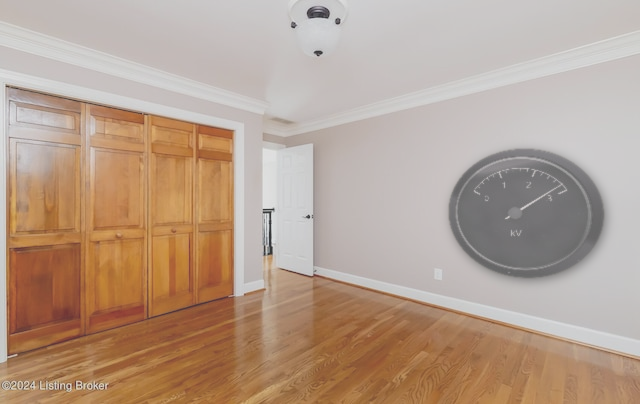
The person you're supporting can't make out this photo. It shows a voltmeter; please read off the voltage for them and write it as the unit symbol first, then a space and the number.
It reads kV 2.8
